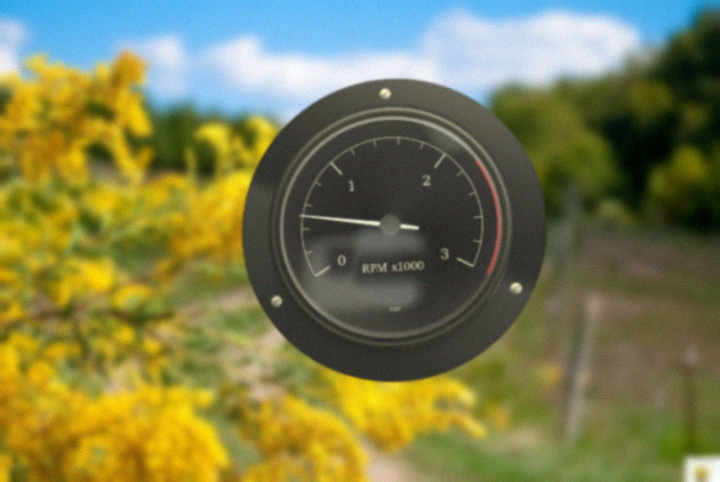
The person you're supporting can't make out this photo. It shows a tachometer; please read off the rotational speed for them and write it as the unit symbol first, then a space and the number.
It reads rpm 500
